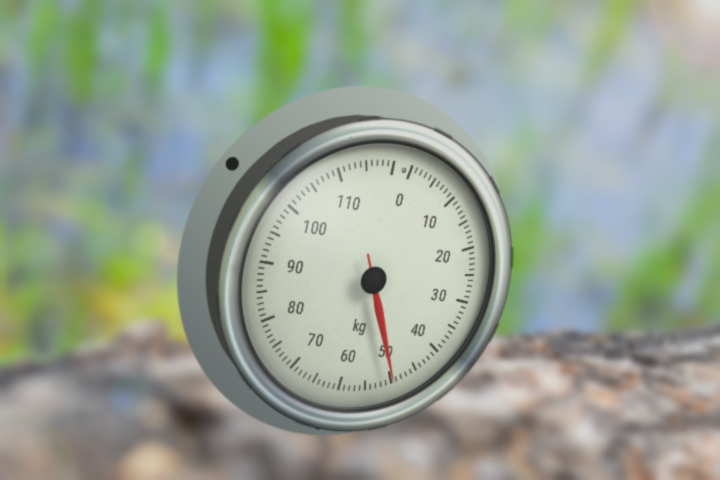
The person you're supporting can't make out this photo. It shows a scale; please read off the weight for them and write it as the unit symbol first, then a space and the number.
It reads kg 50
